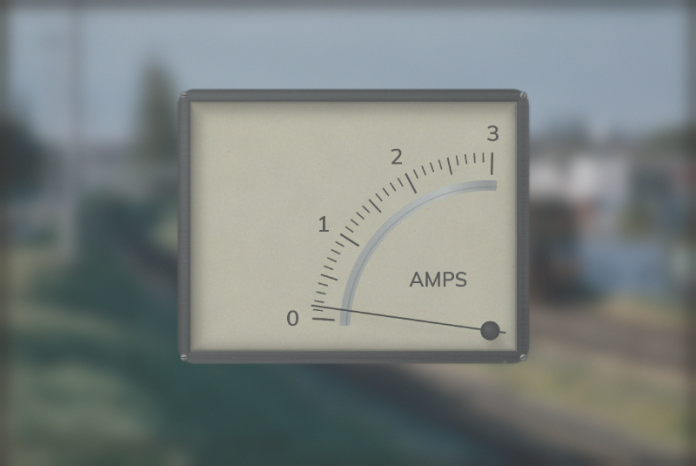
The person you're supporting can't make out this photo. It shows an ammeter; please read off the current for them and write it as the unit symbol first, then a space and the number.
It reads A 0.15
